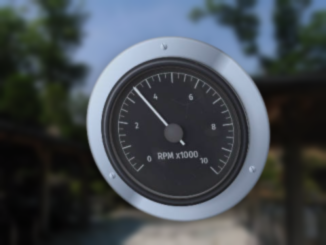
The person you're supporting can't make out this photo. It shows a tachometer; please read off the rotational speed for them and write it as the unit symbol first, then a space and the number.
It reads rpm 3500
